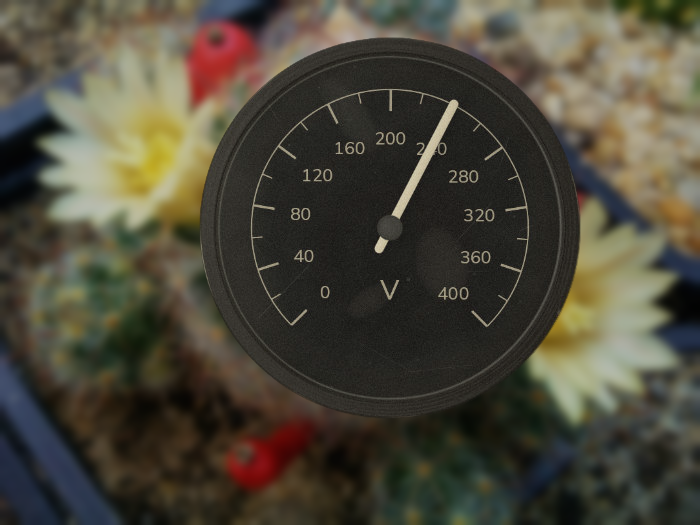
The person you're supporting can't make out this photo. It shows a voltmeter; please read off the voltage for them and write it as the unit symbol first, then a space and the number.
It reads V 240
